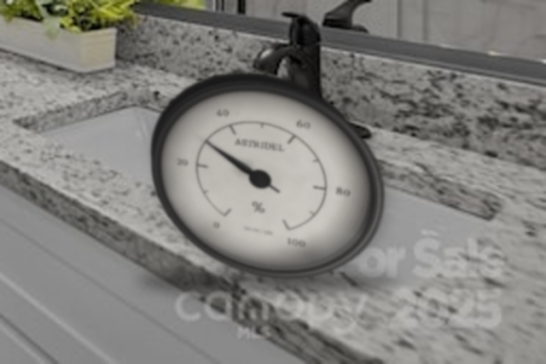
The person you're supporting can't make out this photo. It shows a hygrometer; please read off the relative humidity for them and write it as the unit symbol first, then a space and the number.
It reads % 30
